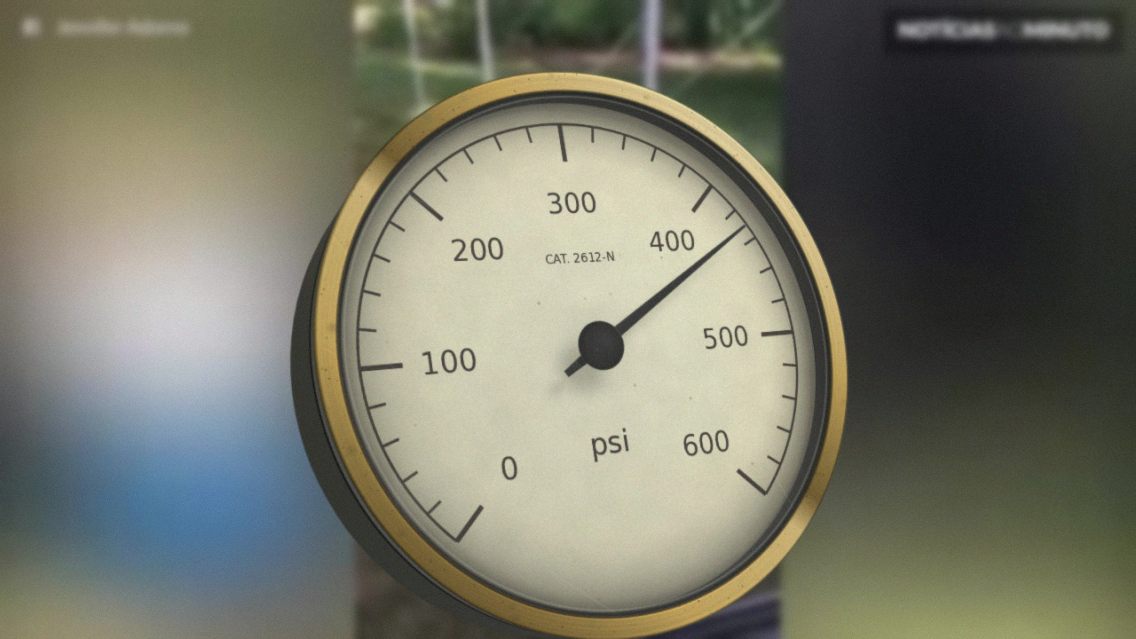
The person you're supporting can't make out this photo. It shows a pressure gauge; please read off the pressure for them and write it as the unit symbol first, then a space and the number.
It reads psi 430
